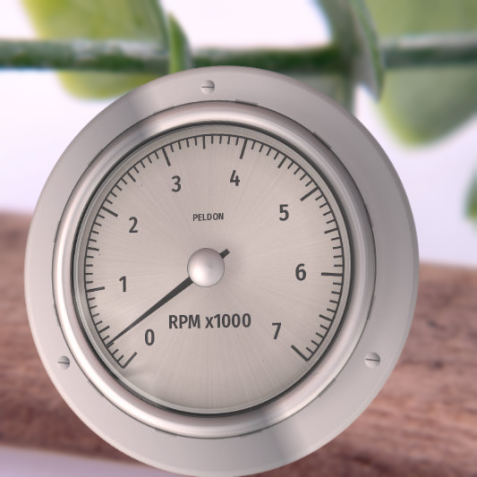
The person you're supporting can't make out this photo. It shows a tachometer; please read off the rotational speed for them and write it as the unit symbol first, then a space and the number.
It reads rpm 300
